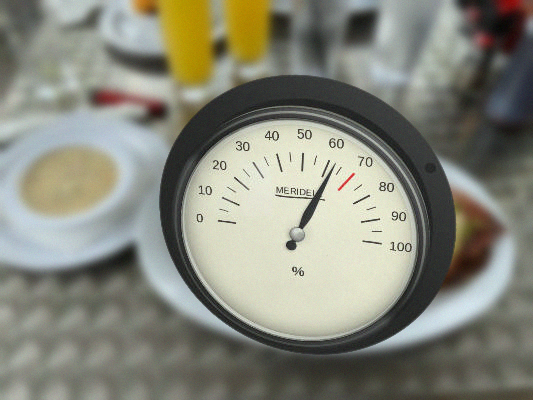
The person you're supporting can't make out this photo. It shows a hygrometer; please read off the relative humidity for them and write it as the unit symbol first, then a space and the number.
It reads % 62.5
